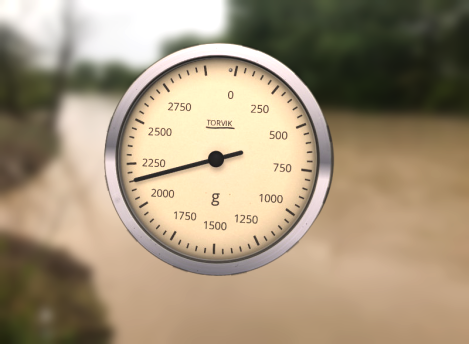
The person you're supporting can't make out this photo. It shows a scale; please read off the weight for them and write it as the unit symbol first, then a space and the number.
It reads g 2150
